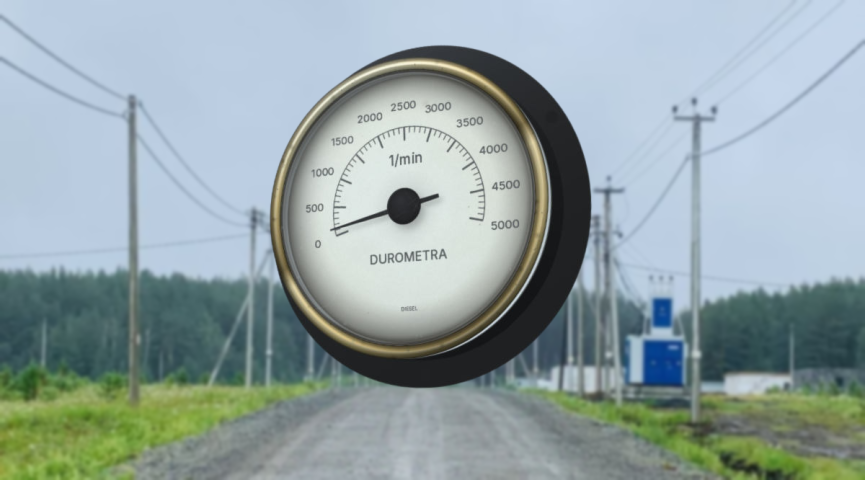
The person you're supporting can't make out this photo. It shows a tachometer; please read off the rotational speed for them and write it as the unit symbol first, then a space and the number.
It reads rpm 100
